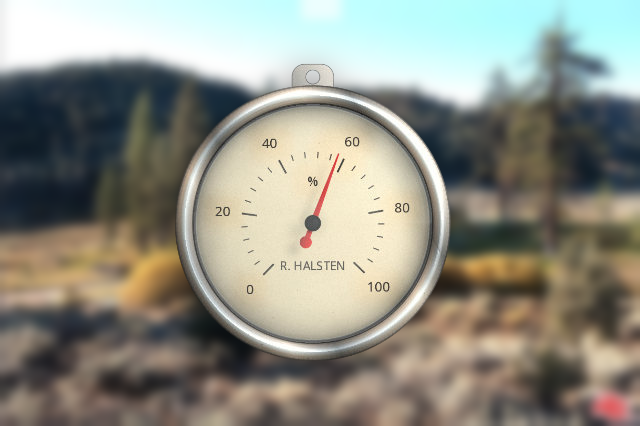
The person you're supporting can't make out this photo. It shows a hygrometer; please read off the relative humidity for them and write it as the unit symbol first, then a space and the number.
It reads % 58
